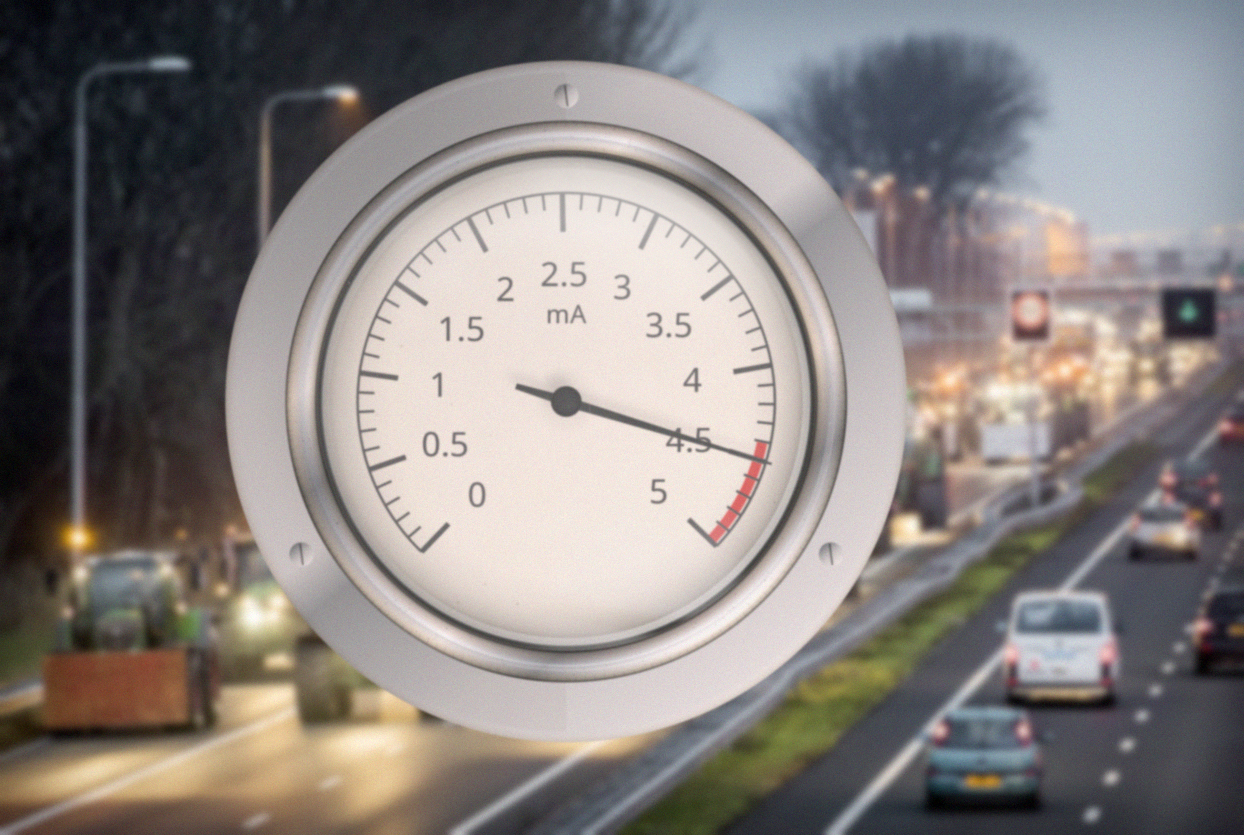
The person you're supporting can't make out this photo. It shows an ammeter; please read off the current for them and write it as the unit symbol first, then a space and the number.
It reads mA 4.5
